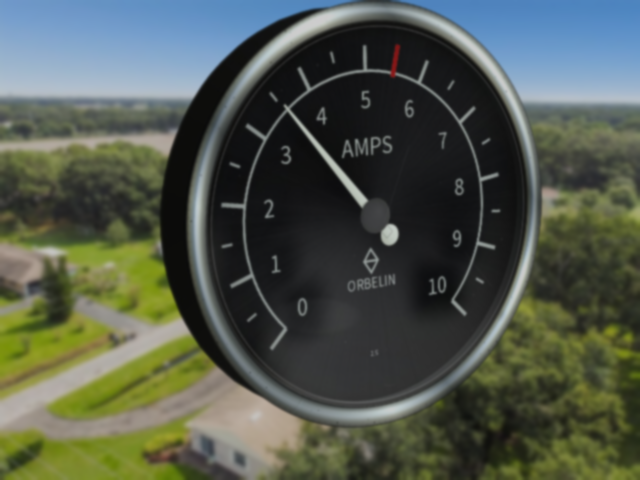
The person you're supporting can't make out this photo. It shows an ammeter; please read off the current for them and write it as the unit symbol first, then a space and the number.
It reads A 3.5
